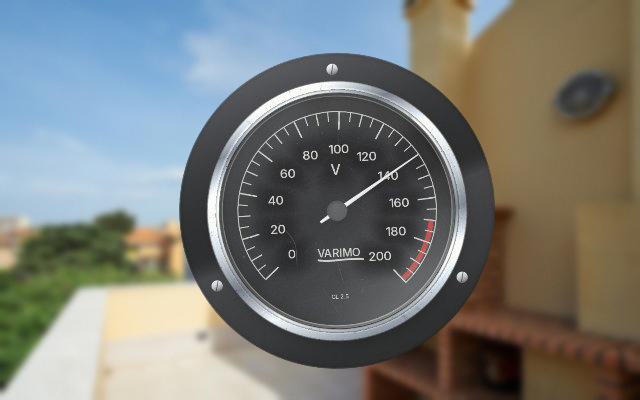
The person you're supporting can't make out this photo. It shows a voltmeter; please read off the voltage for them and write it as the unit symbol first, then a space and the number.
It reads V 140
